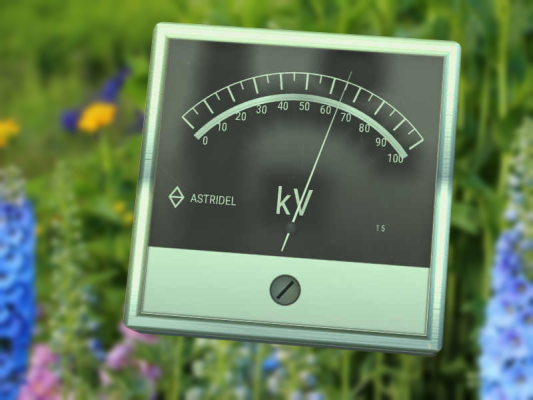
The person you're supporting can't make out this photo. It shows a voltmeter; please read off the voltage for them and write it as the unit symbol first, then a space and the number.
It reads kV 65
